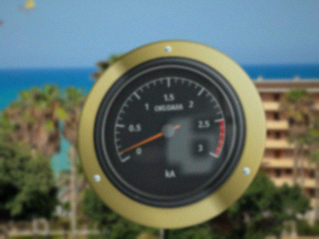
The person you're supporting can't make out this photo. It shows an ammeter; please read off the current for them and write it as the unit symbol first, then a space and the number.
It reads kA 0.1
